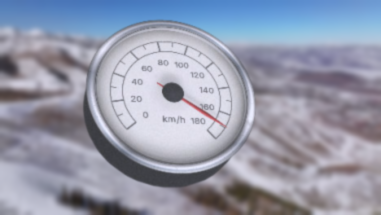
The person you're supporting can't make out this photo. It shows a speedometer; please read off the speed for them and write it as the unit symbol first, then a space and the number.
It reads km/h 170
